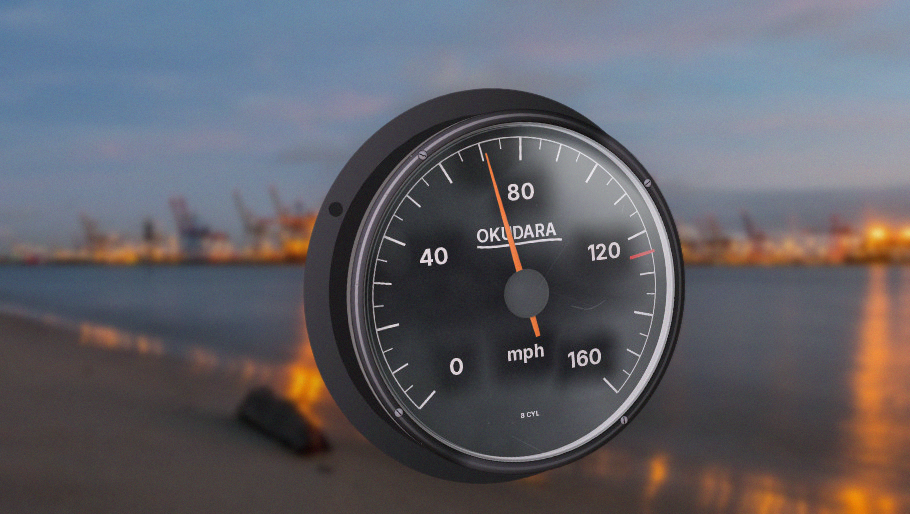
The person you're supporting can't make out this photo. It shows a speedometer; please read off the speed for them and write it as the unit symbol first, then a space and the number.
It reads mph 70
